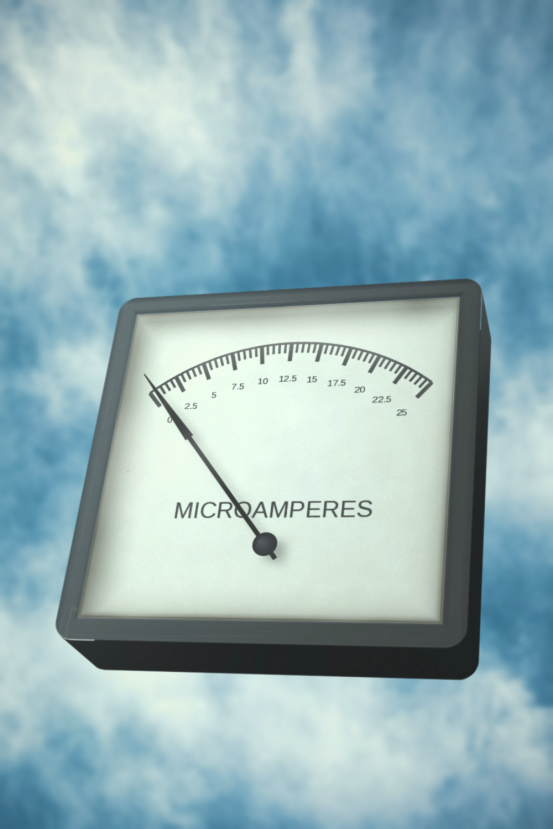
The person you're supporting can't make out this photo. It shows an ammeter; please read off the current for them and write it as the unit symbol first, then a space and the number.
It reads µA 0.5
